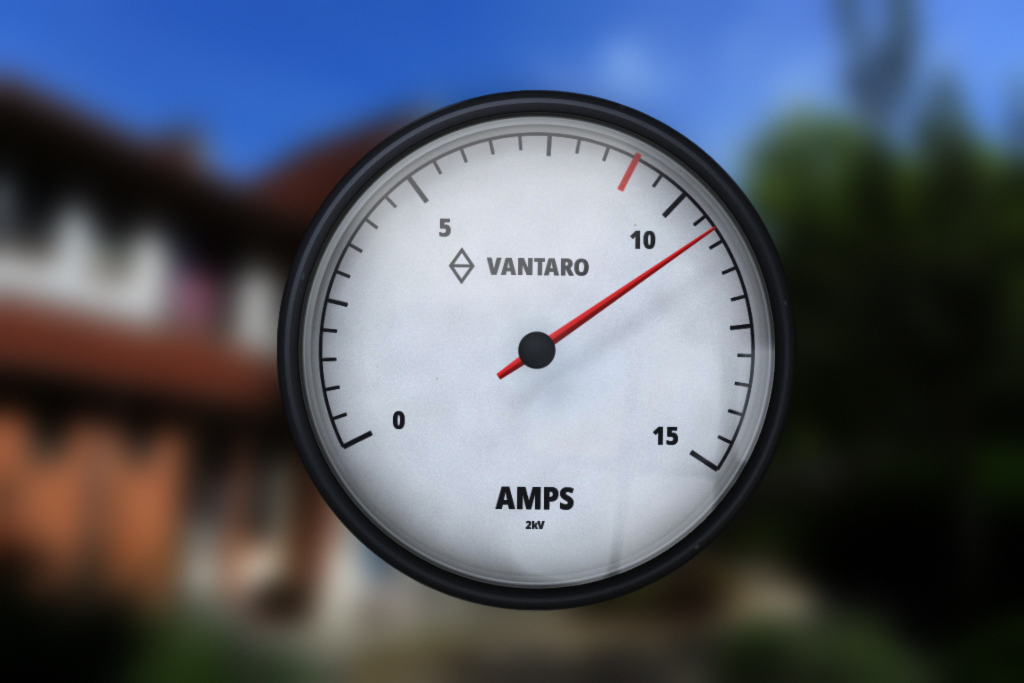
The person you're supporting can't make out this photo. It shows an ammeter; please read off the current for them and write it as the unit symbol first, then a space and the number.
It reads A 10.75
